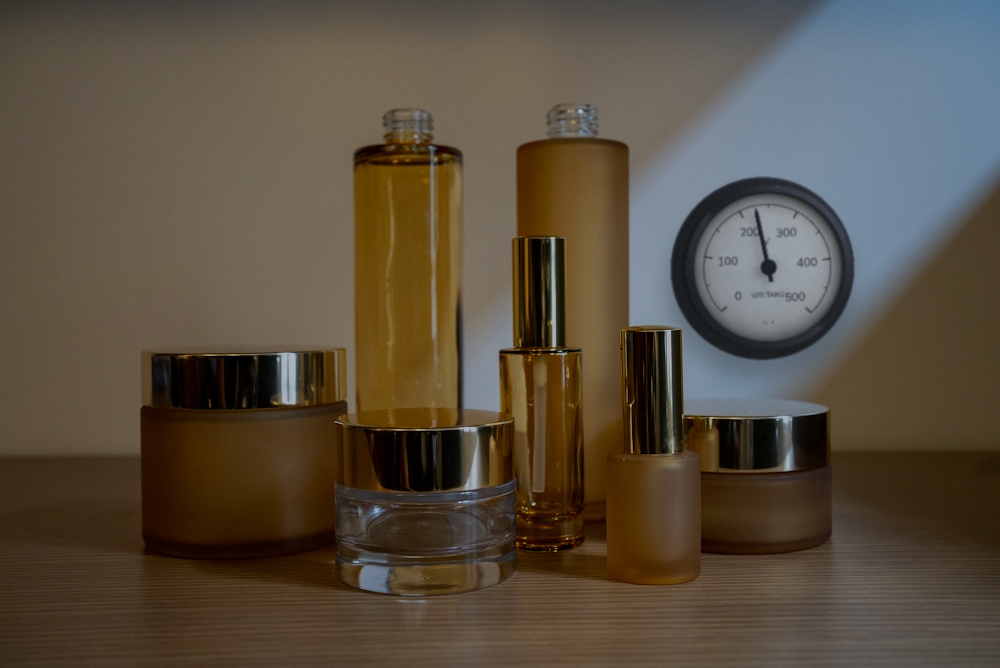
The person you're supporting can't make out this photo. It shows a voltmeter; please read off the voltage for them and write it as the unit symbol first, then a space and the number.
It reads V 225
